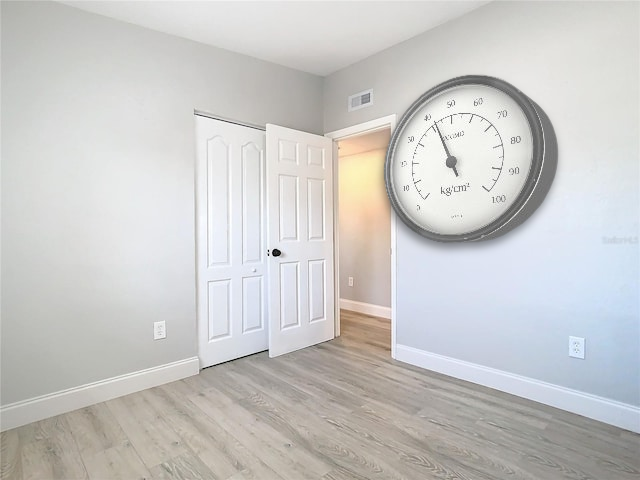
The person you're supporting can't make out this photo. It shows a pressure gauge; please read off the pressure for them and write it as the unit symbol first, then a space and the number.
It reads kg/cm² 42.5
